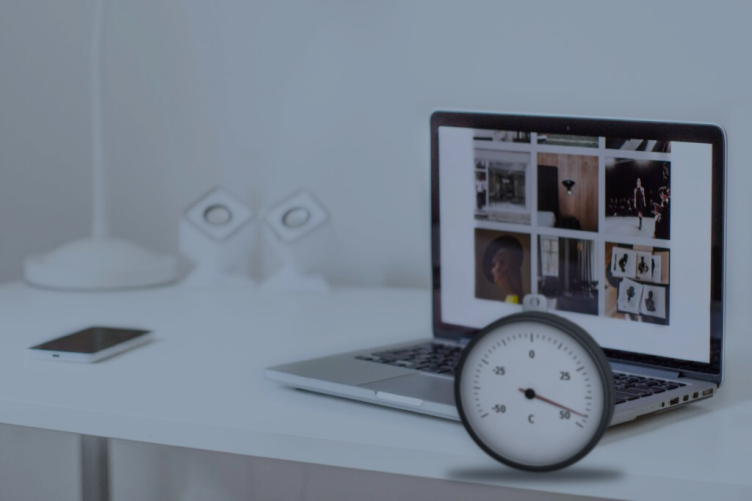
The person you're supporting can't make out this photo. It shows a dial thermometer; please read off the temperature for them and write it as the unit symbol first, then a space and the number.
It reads °C 45
